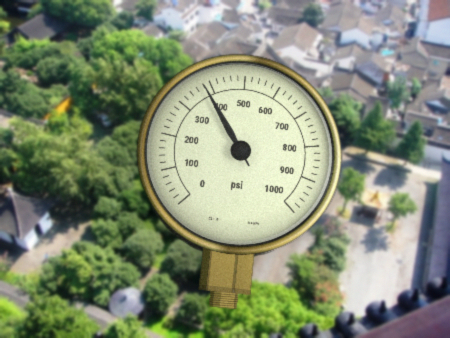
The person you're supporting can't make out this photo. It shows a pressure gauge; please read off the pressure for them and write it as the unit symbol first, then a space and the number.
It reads psi 380
